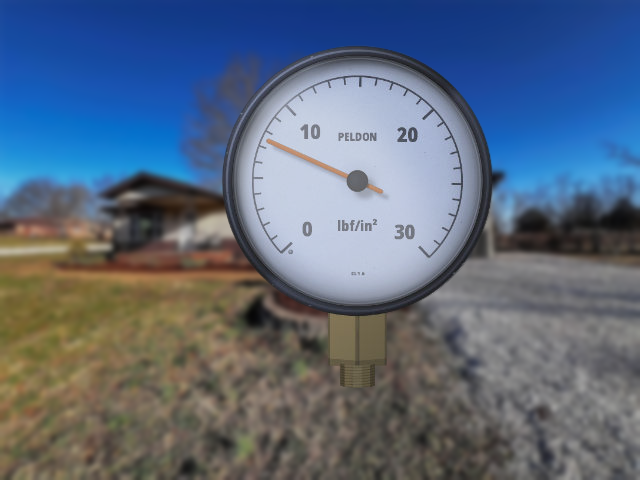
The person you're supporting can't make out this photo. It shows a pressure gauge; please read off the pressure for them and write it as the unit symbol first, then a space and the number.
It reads psi 7.5
